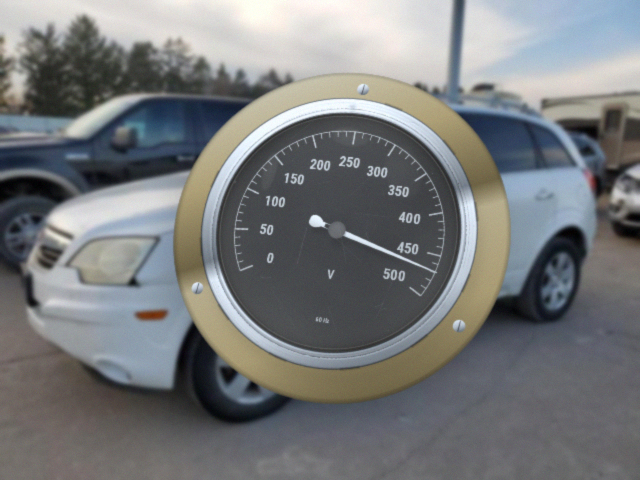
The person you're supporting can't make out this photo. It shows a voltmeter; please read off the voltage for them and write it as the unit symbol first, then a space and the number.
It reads V 470
